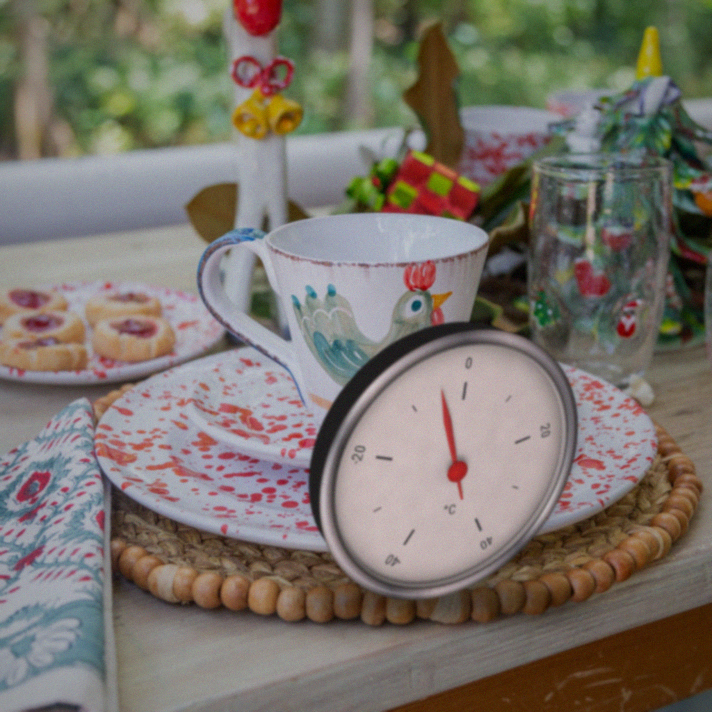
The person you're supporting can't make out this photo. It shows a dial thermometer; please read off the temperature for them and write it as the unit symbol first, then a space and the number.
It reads °C -5
